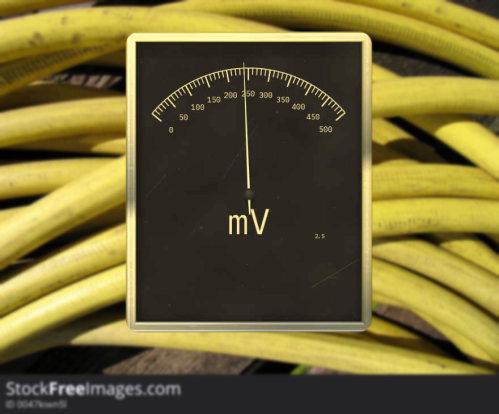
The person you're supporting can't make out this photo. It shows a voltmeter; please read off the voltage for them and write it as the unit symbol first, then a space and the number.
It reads mV 240
